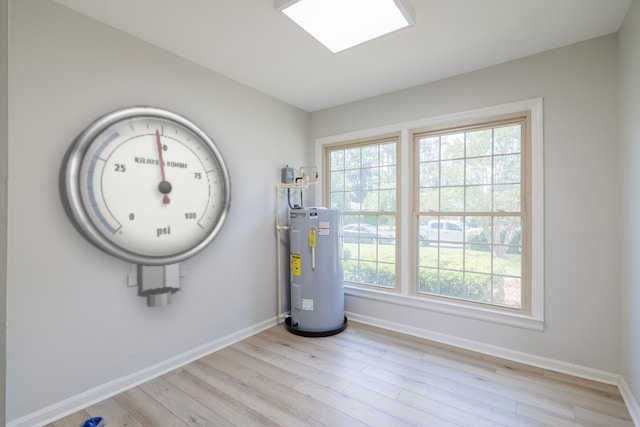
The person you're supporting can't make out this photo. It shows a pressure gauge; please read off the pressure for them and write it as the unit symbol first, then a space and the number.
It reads psi 47.5
